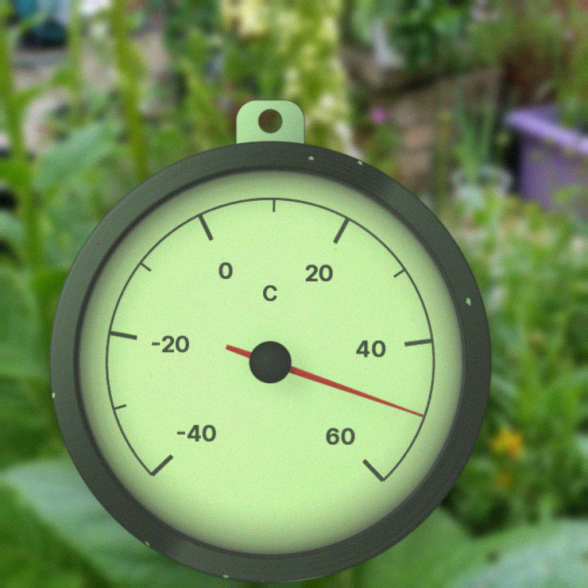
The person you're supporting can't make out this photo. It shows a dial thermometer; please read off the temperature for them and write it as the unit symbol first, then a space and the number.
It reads °C 50
